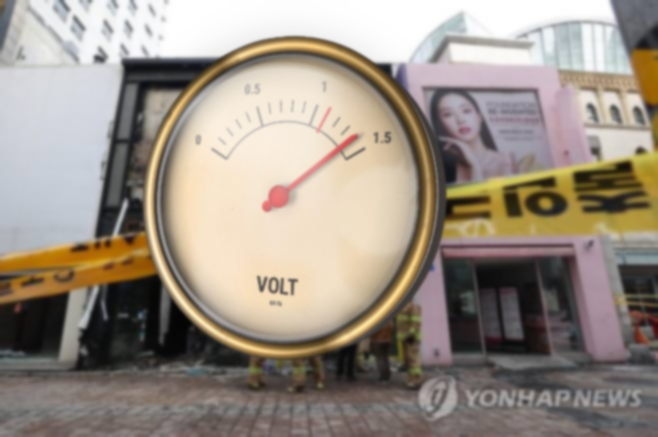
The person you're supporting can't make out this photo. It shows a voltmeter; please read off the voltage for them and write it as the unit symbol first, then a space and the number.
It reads V 1.4
